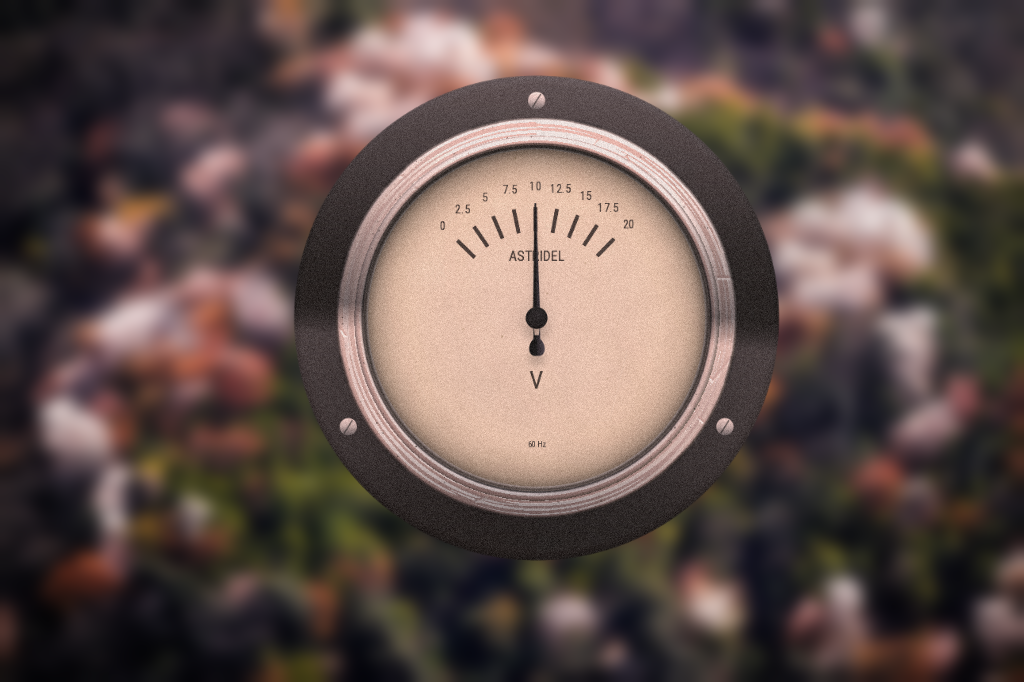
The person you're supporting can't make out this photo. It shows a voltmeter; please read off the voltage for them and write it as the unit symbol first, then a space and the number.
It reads V 10
